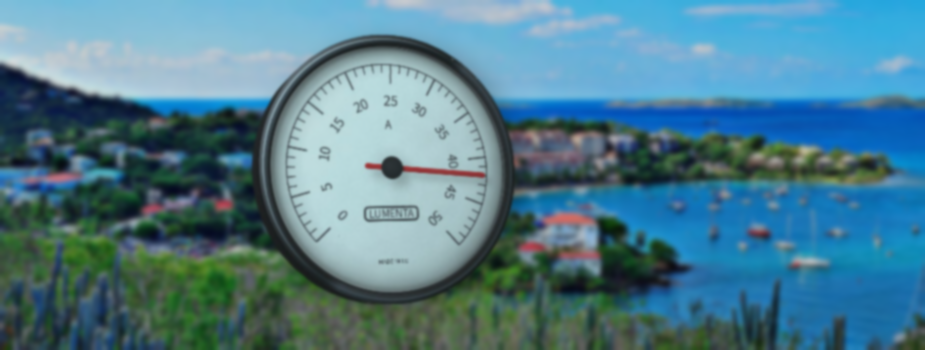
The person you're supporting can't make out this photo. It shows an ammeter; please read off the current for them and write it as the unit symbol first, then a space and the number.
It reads A 42
